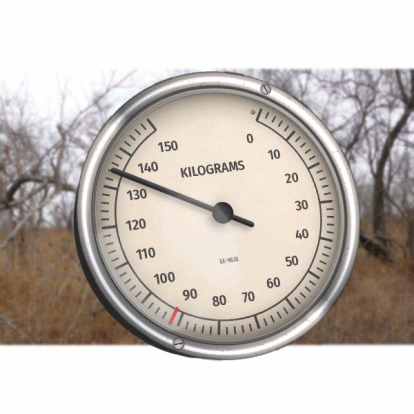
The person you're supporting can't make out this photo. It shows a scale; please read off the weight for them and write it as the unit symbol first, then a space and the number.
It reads kg 134
